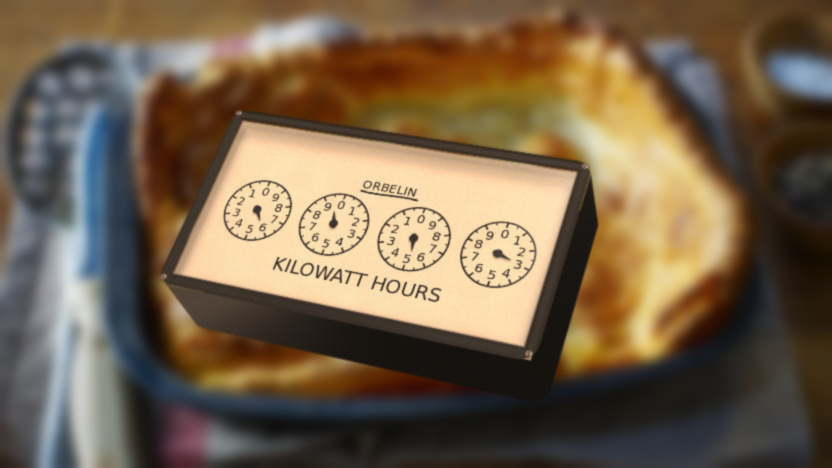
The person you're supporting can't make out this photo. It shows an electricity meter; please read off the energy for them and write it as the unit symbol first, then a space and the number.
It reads kWh 5953
